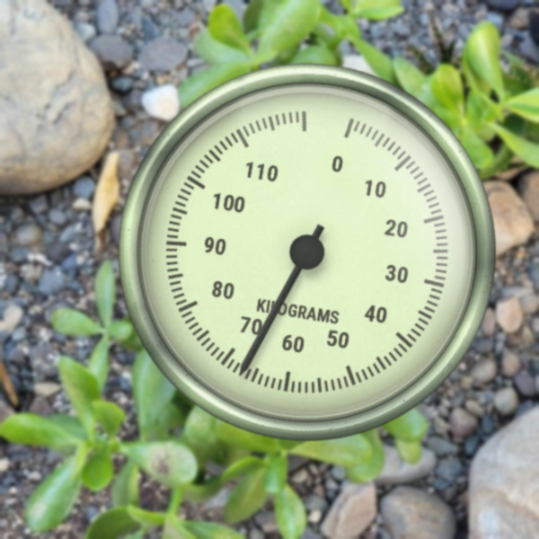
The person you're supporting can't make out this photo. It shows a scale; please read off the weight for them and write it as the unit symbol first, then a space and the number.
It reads kg 67
